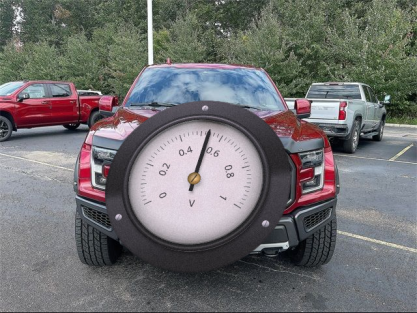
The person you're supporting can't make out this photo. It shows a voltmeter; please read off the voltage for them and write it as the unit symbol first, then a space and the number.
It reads V 0.54
